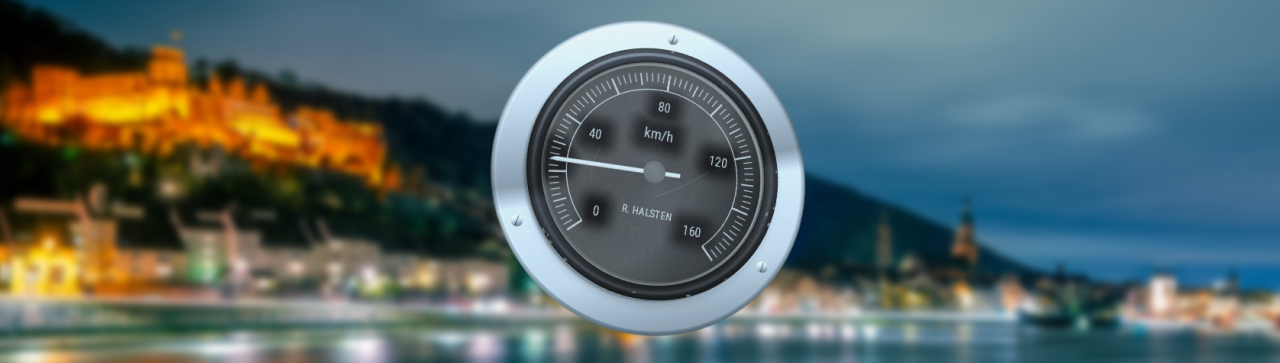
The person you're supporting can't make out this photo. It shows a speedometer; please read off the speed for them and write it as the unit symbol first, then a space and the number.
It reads km/h 24
